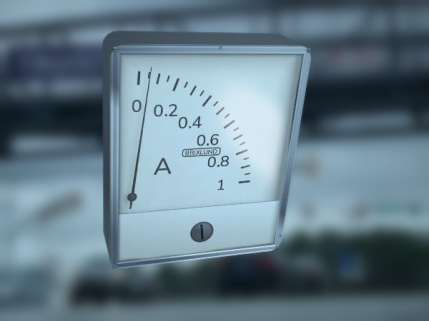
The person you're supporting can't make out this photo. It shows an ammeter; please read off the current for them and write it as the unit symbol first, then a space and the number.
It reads A 0.05
